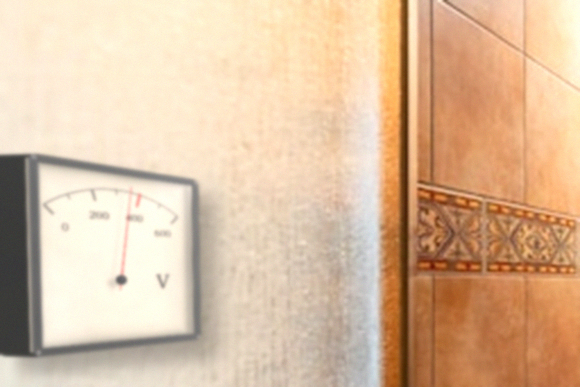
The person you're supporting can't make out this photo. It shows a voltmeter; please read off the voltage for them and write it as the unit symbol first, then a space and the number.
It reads V 350
